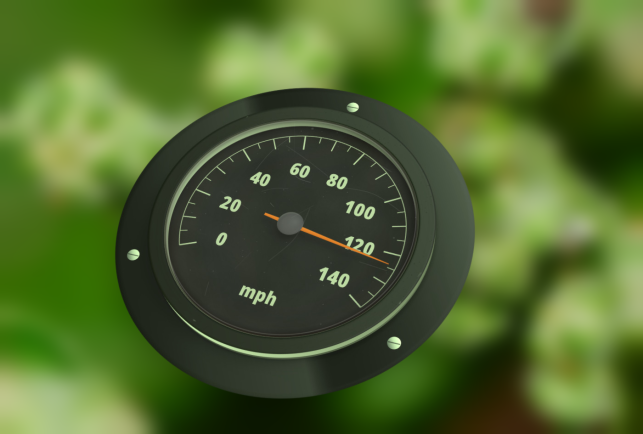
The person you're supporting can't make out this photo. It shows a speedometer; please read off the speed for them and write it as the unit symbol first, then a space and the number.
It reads mph 125
